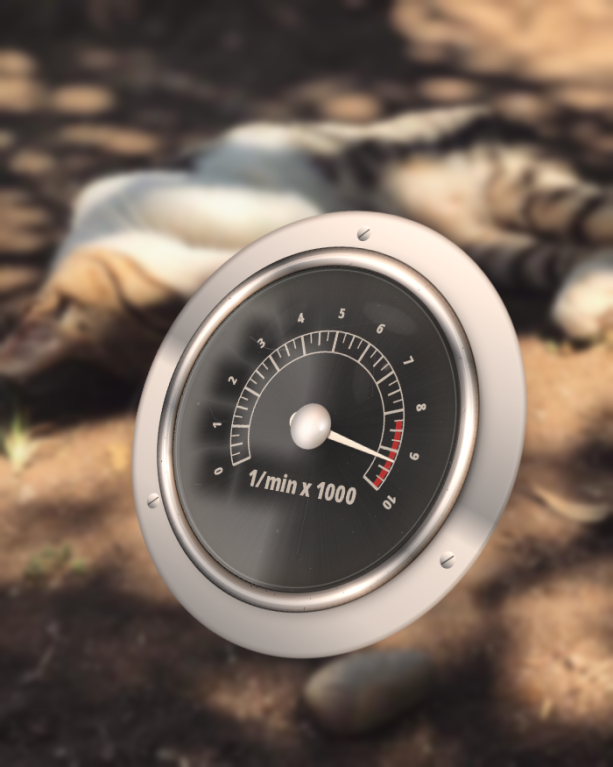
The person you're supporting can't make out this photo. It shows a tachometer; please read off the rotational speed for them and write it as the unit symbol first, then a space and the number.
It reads rpm 9250
